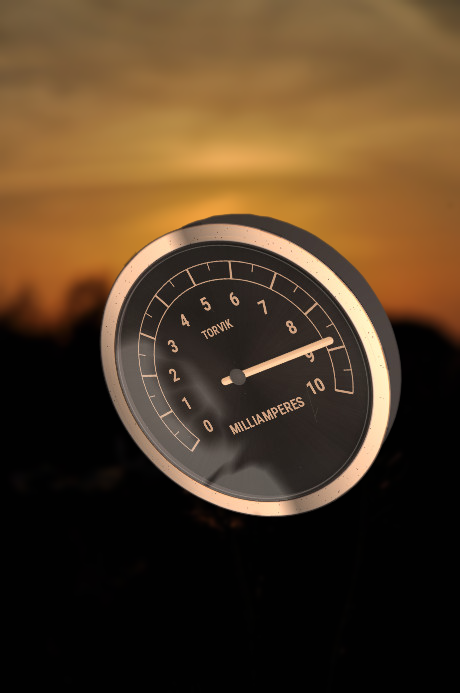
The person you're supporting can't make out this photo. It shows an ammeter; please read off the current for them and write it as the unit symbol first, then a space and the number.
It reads mA 8.75
